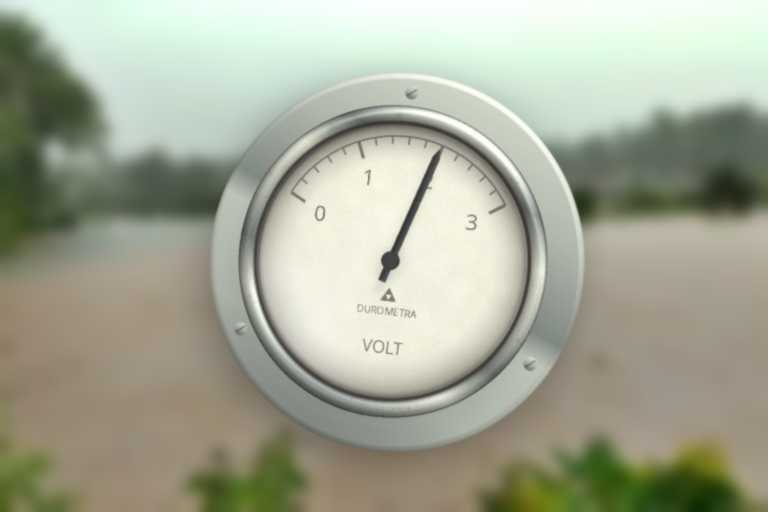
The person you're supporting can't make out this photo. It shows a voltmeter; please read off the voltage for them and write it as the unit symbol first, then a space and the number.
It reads V 2
